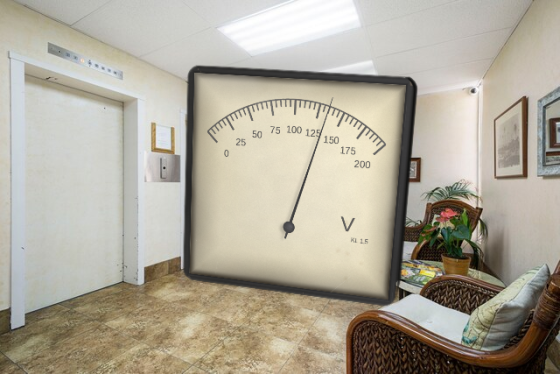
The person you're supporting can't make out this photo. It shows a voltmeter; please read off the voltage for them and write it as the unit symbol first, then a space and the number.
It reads V 135
